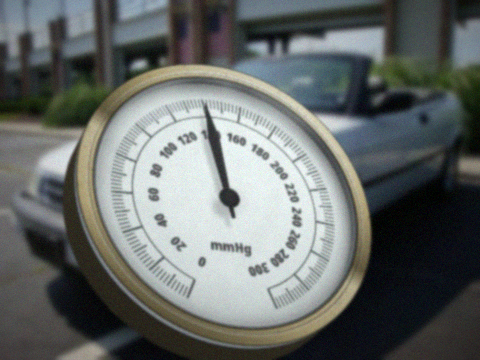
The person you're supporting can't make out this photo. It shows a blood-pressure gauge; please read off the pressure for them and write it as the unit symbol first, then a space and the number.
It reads mmHg 140
